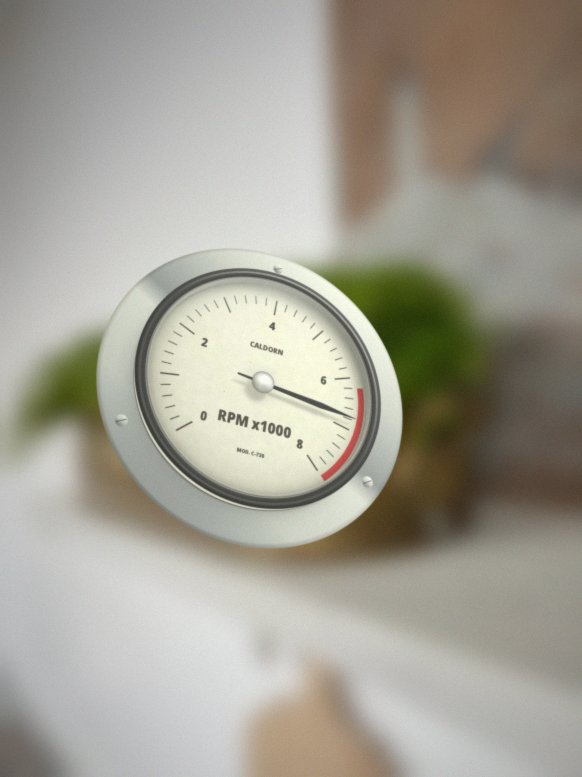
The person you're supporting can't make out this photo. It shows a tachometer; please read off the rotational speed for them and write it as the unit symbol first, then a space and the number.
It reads rpm 6800
